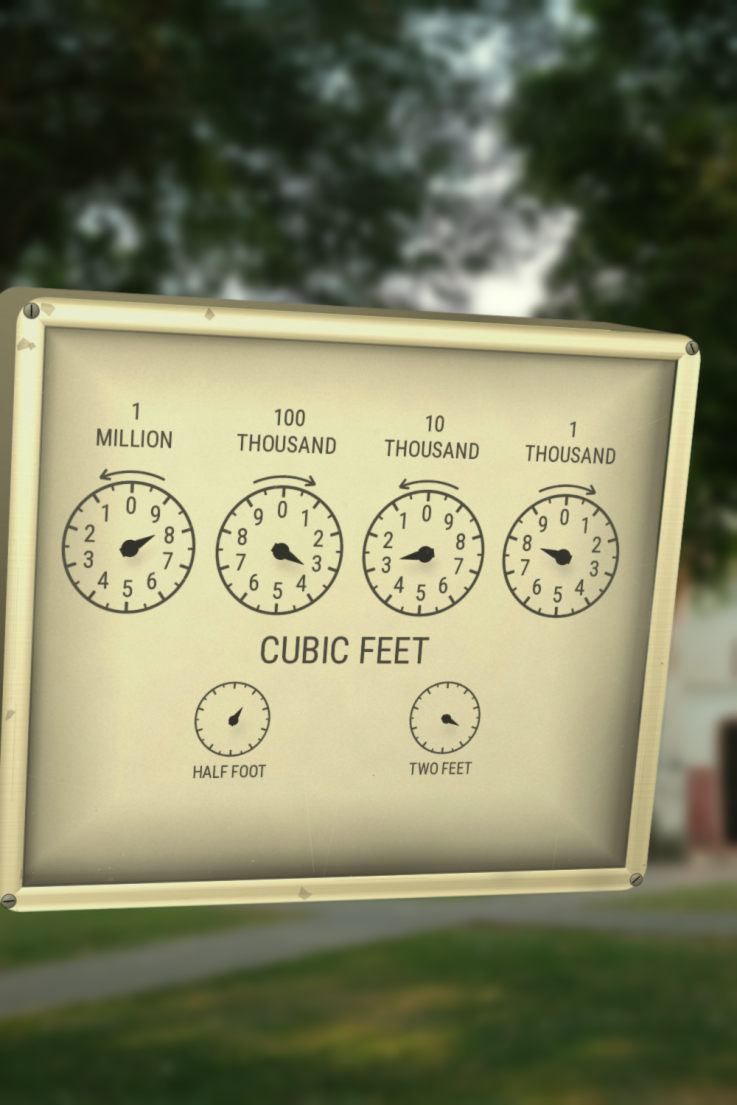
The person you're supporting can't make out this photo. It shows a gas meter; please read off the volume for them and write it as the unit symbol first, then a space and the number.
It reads ft³ 832800
